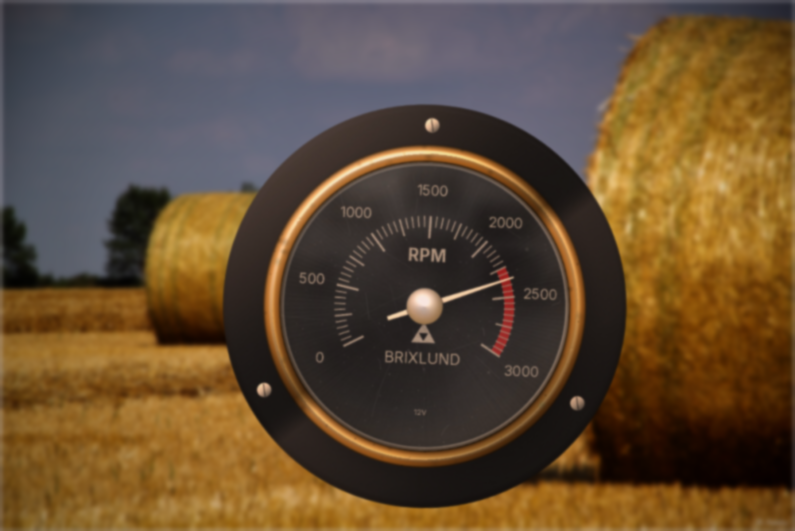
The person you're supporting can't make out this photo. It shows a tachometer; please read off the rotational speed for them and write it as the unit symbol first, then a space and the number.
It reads rpm 2350
